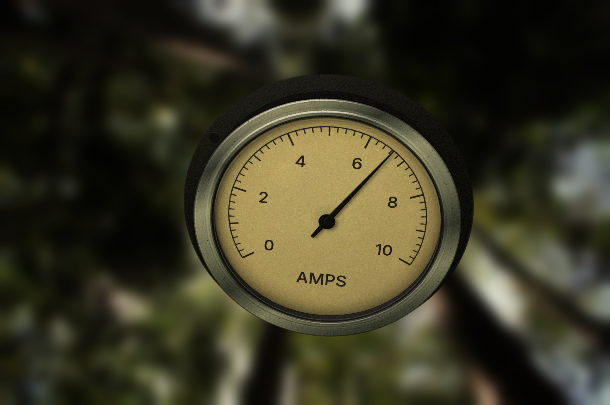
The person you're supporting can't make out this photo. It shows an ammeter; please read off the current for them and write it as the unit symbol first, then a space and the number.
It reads A 6.6
